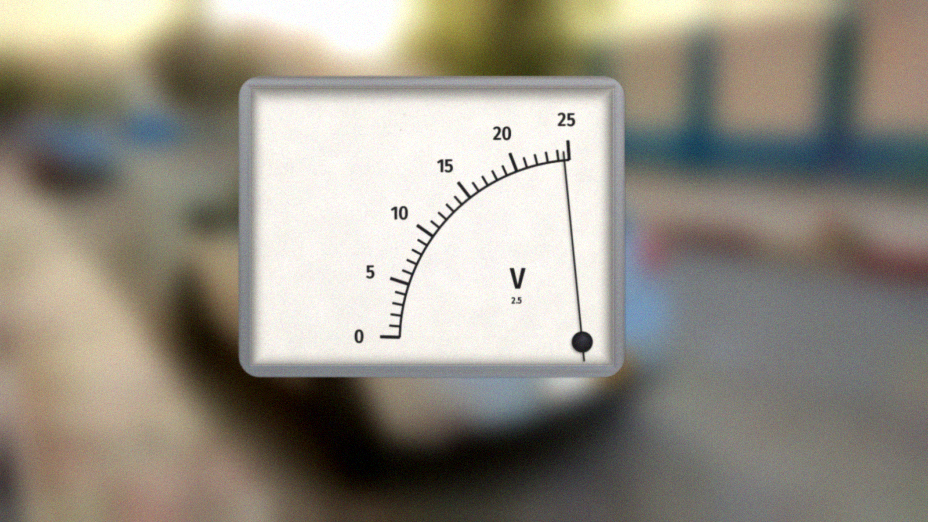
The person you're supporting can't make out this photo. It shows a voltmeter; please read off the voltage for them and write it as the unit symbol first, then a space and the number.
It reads V 24.5
